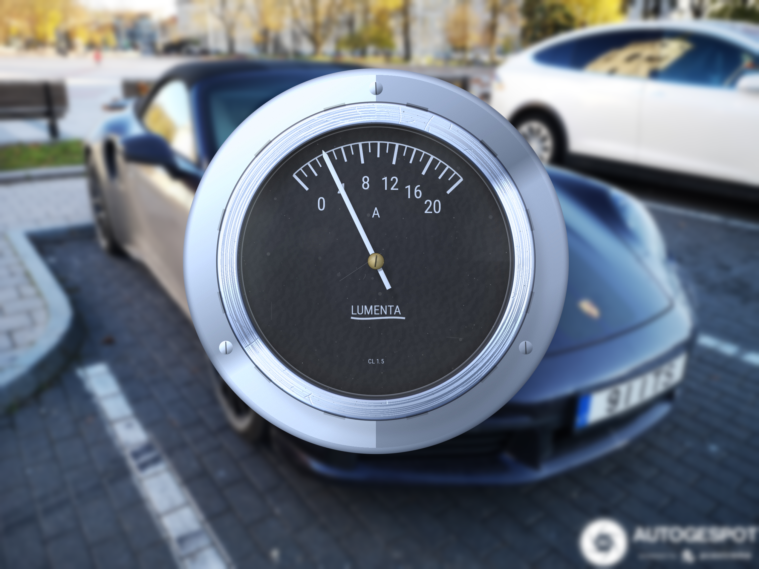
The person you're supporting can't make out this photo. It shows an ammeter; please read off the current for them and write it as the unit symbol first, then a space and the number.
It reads A 4
